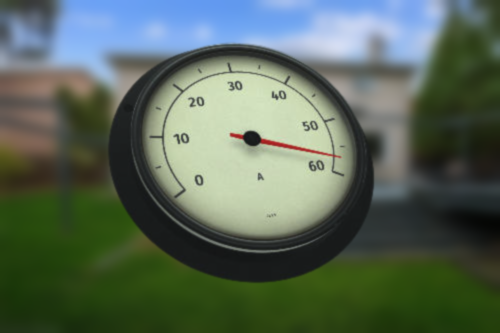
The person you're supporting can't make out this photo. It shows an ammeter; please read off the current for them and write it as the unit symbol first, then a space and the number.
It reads A 57.5
